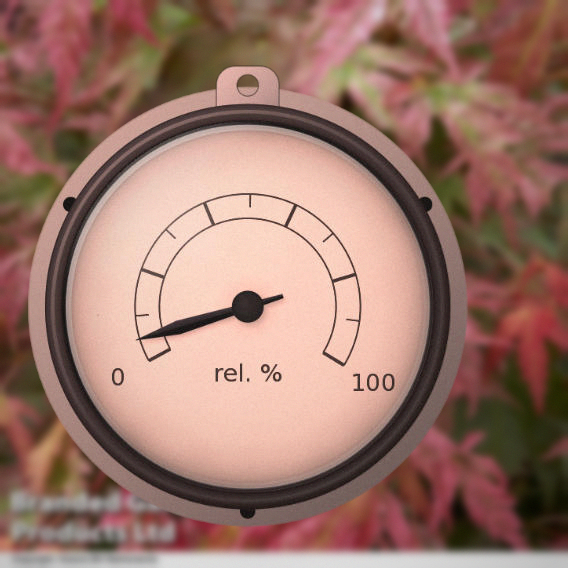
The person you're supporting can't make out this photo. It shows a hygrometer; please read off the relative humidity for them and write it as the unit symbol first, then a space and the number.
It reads % 5
